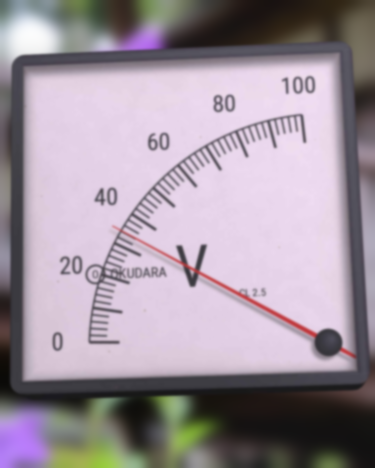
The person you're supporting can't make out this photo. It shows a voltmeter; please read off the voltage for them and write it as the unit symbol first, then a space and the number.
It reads V 34
